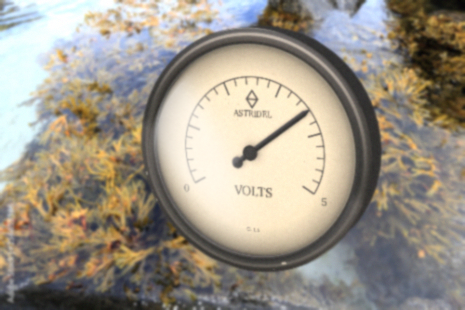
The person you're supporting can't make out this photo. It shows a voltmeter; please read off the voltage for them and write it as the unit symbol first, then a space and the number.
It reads V 3.6
